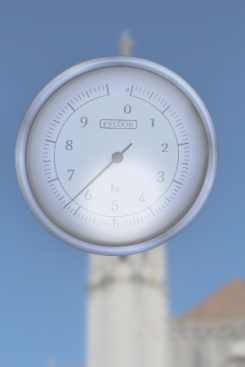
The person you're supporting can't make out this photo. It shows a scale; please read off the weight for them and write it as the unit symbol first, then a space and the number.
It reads kg 6.3
